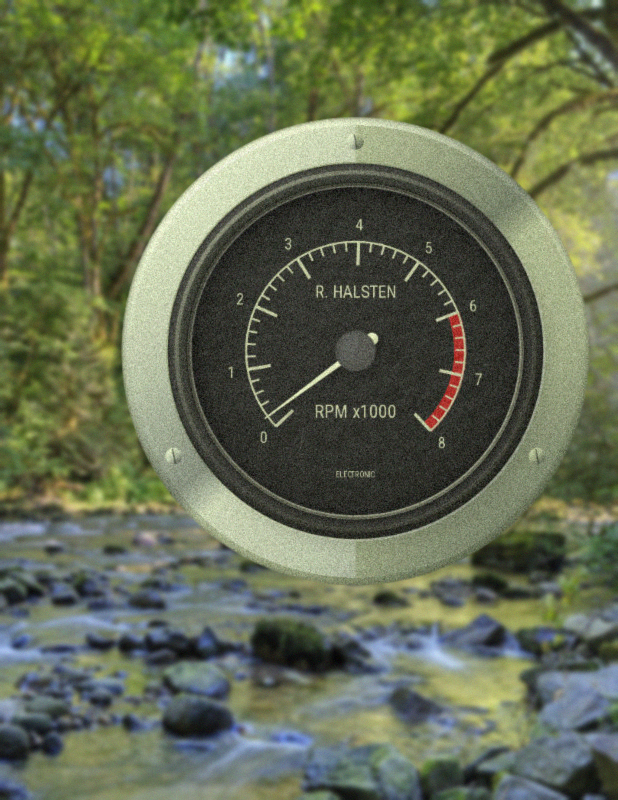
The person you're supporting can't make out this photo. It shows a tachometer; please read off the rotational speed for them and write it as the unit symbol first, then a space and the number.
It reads rpm 200
